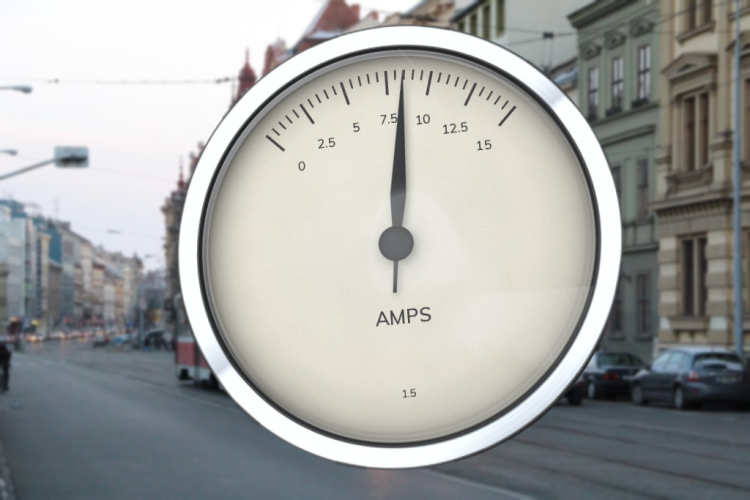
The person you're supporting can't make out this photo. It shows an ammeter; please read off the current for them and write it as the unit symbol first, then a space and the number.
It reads A 8.5
